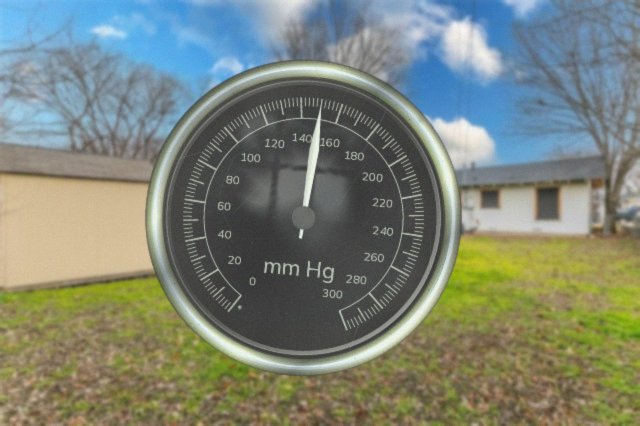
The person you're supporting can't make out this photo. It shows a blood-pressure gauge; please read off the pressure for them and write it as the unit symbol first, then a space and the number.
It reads mmHg 150
